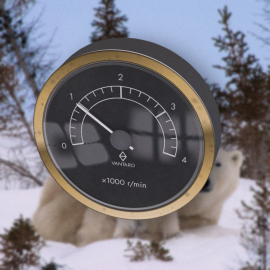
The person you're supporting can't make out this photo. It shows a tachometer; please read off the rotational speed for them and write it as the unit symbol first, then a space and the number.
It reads rpm 1000
